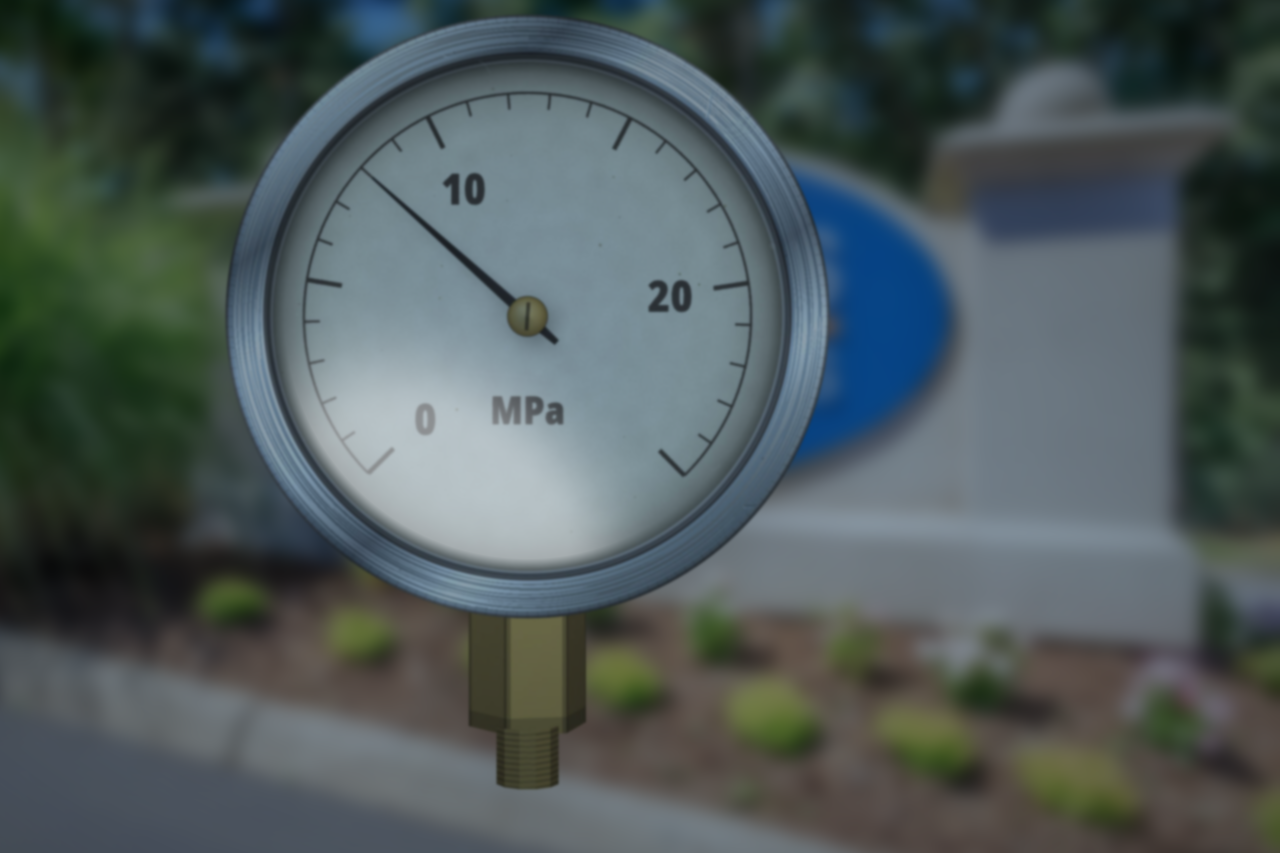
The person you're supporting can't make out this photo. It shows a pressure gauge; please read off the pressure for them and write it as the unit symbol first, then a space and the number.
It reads MPa 8
